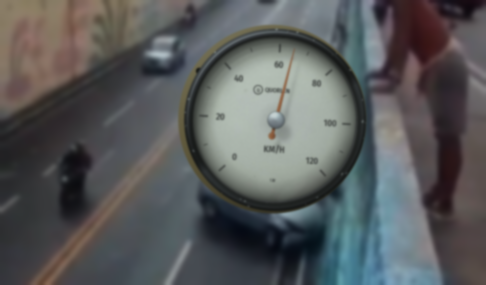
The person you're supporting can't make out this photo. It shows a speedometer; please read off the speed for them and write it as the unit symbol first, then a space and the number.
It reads km/h 65
